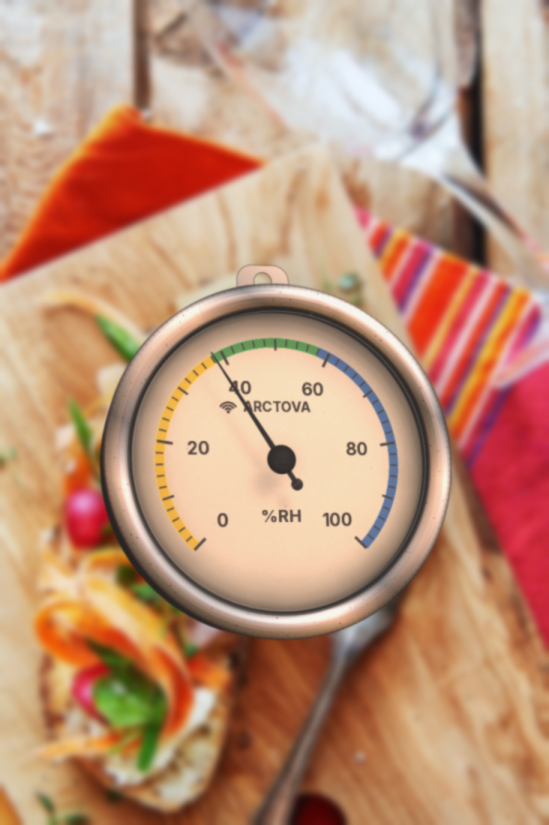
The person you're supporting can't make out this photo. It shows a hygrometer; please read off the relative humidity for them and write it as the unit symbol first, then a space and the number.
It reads % 38
